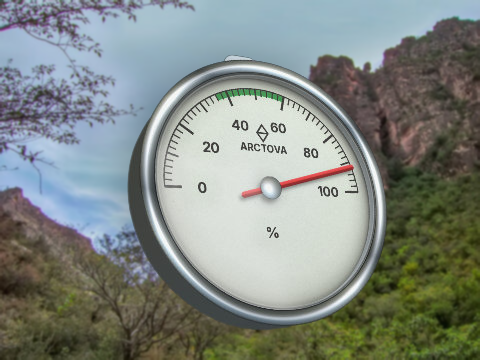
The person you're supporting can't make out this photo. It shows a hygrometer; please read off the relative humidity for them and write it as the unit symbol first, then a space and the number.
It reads % 92
